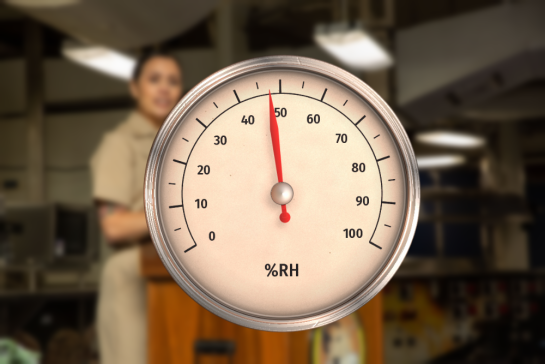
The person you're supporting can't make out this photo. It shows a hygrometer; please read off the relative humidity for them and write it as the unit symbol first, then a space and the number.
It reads % 47.5
